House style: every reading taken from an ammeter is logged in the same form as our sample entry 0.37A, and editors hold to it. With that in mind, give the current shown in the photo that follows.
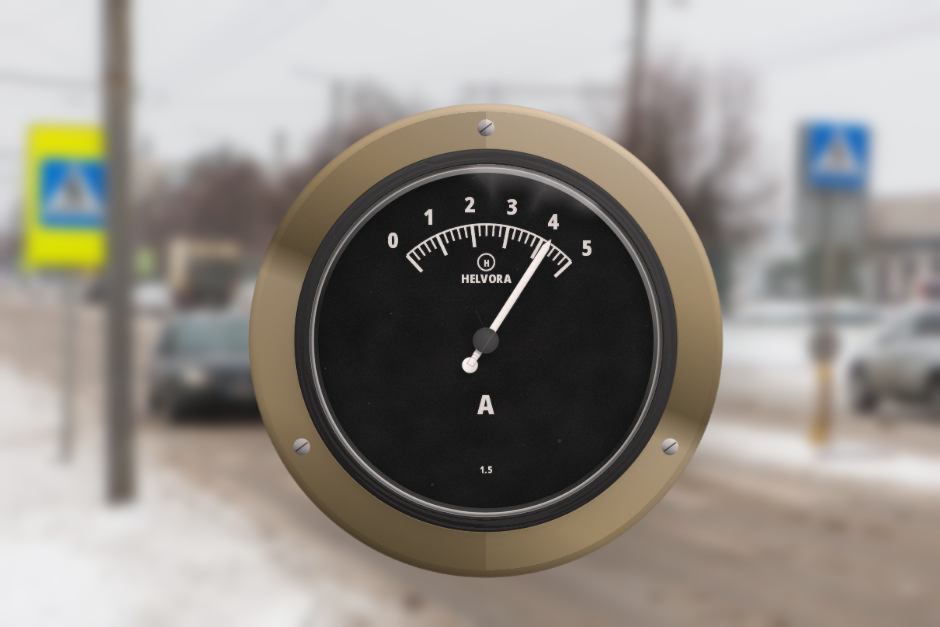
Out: 4.2A
